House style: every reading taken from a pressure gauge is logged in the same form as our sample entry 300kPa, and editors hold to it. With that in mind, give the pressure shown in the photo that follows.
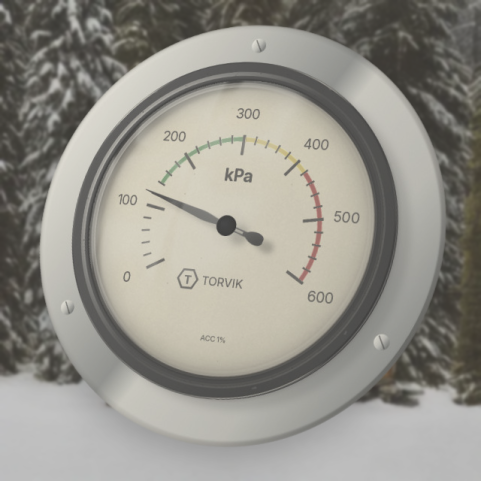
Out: 120kPa
